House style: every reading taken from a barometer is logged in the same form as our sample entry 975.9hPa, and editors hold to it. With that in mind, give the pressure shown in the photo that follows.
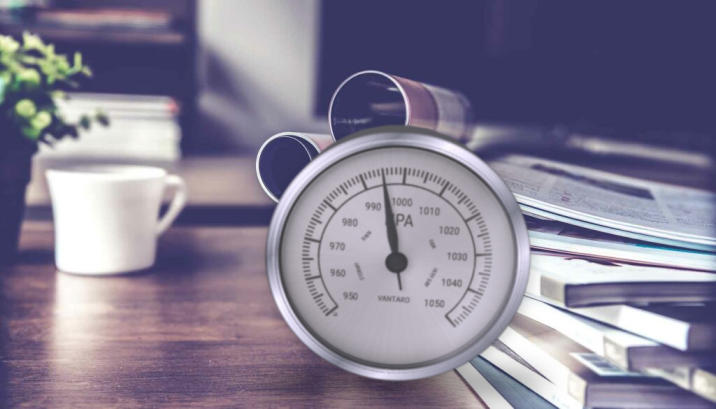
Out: 995hPa
